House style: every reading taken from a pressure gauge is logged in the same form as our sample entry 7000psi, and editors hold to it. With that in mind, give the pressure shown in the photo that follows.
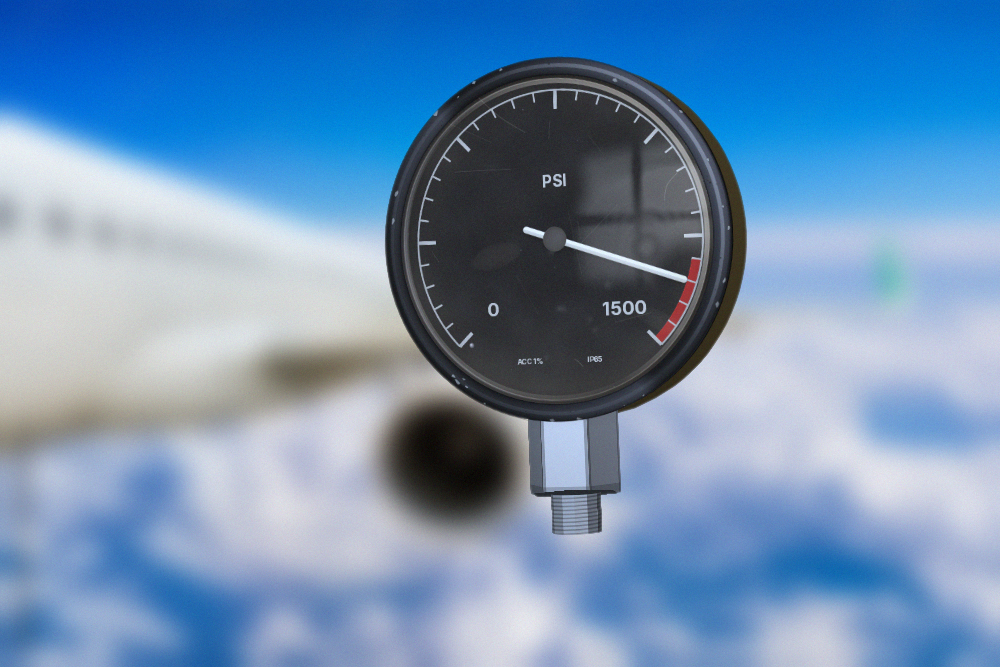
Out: 1350psi
